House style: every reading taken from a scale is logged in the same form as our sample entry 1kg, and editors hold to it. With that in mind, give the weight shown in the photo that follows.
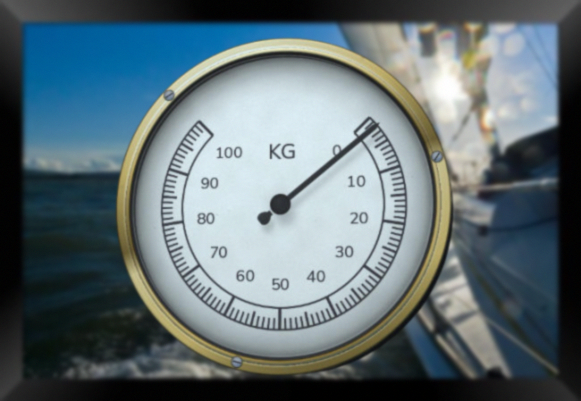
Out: 2kg
